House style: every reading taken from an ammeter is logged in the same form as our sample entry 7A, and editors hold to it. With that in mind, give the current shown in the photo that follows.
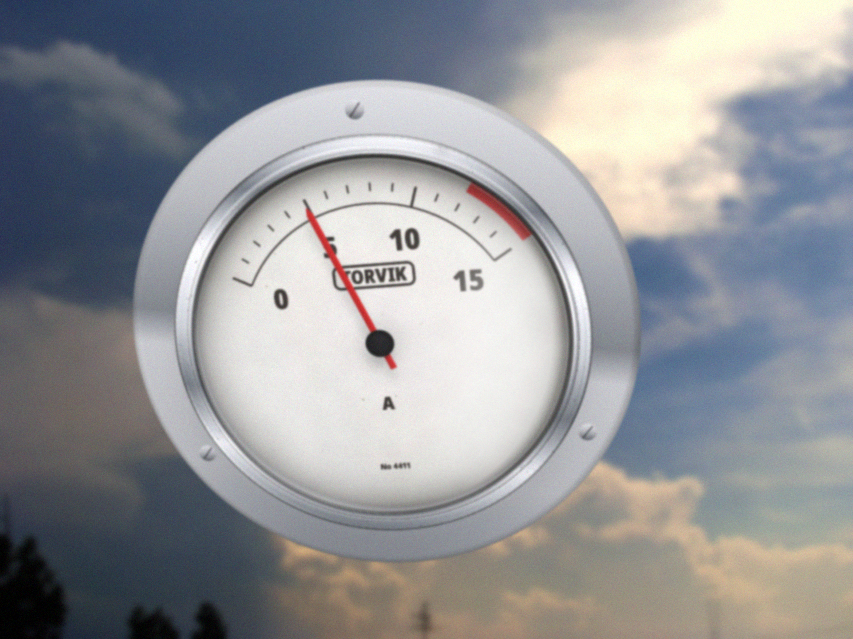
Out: 5A
